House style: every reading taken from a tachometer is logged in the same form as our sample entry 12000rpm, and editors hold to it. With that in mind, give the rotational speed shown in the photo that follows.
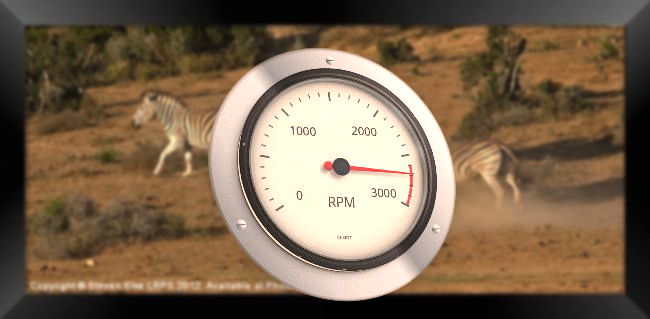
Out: 2700rpm
